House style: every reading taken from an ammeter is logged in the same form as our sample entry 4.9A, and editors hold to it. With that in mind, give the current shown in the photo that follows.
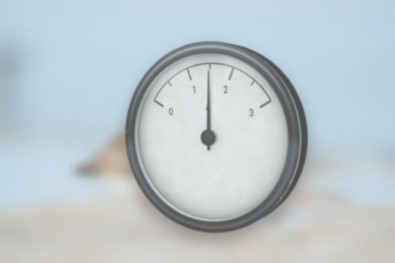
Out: 1.5A
